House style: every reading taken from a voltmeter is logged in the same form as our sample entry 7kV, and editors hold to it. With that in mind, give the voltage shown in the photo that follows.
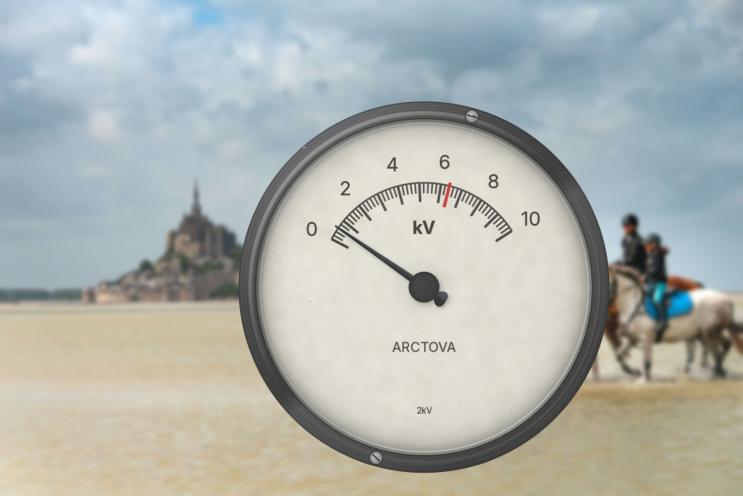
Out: 0.6kV
